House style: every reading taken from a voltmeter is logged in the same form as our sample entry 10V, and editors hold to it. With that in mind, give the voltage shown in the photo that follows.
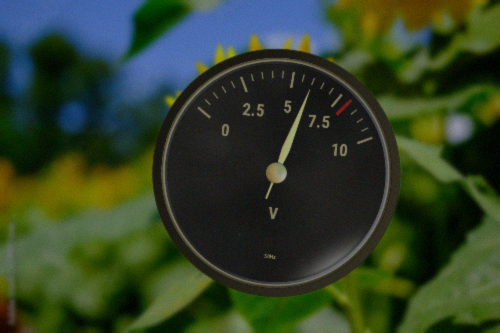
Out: 6V
